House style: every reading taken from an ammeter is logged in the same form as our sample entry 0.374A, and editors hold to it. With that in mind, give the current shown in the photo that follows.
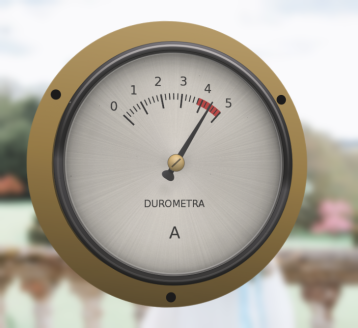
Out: 4.4A
